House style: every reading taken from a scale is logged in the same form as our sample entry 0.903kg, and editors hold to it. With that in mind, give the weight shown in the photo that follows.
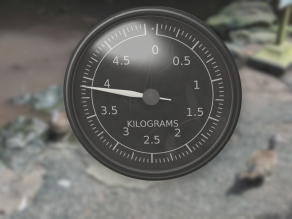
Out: 3.9kg
